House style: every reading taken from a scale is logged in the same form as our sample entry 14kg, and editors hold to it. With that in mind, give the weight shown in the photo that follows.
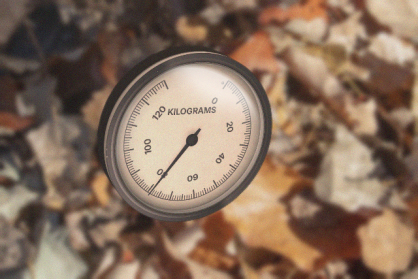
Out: 80kg
